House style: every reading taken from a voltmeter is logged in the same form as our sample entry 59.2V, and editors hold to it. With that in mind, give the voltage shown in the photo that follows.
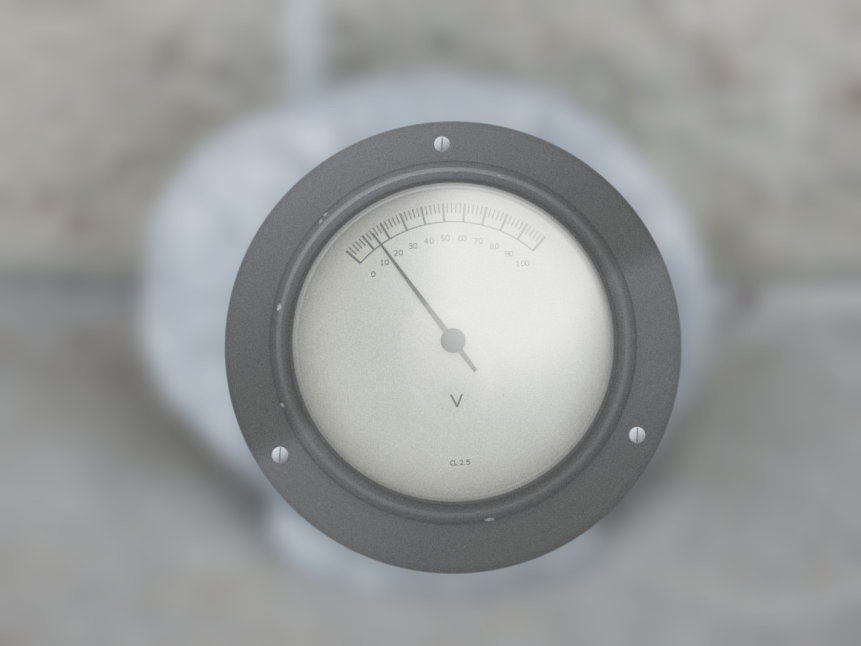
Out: 14V
